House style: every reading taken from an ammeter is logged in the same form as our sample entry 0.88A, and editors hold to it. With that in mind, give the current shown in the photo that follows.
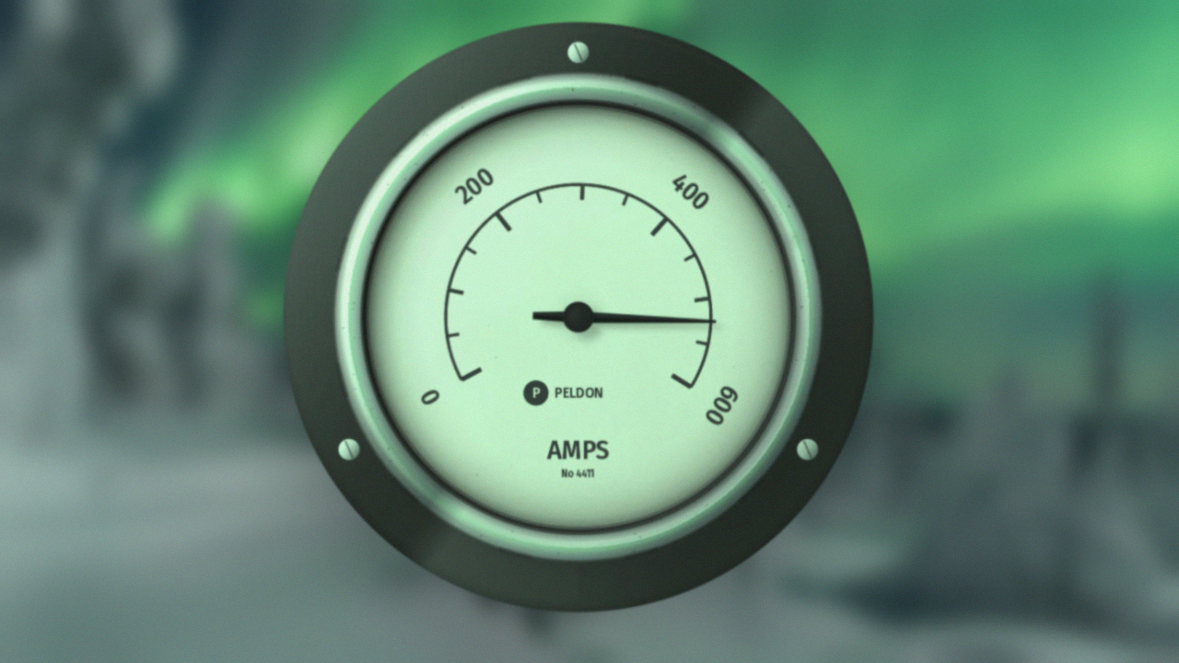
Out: 525A
